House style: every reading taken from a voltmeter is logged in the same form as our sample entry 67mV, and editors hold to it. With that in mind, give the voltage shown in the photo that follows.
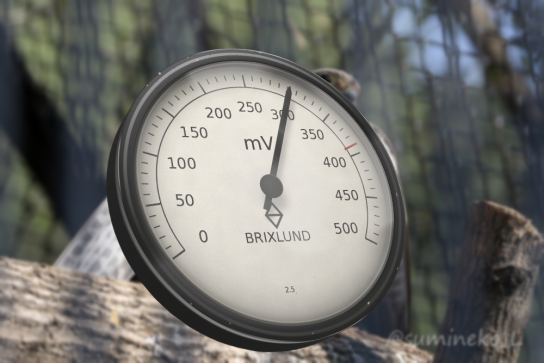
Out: 300mV
